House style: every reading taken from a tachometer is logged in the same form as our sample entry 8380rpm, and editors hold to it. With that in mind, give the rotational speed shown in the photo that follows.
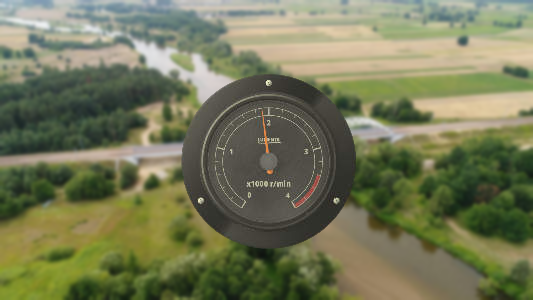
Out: 1900rpm
